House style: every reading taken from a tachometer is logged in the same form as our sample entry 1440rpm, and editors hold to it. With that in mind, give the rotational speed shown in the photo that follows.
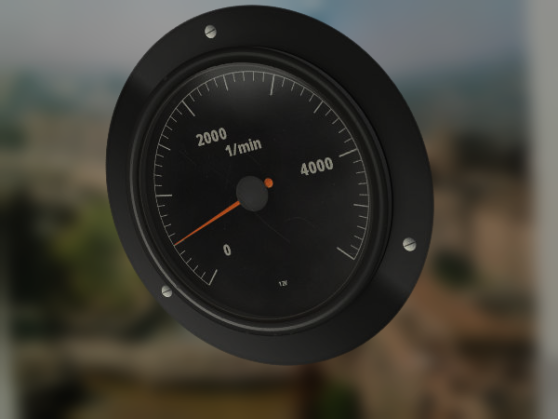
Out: 500rpm
